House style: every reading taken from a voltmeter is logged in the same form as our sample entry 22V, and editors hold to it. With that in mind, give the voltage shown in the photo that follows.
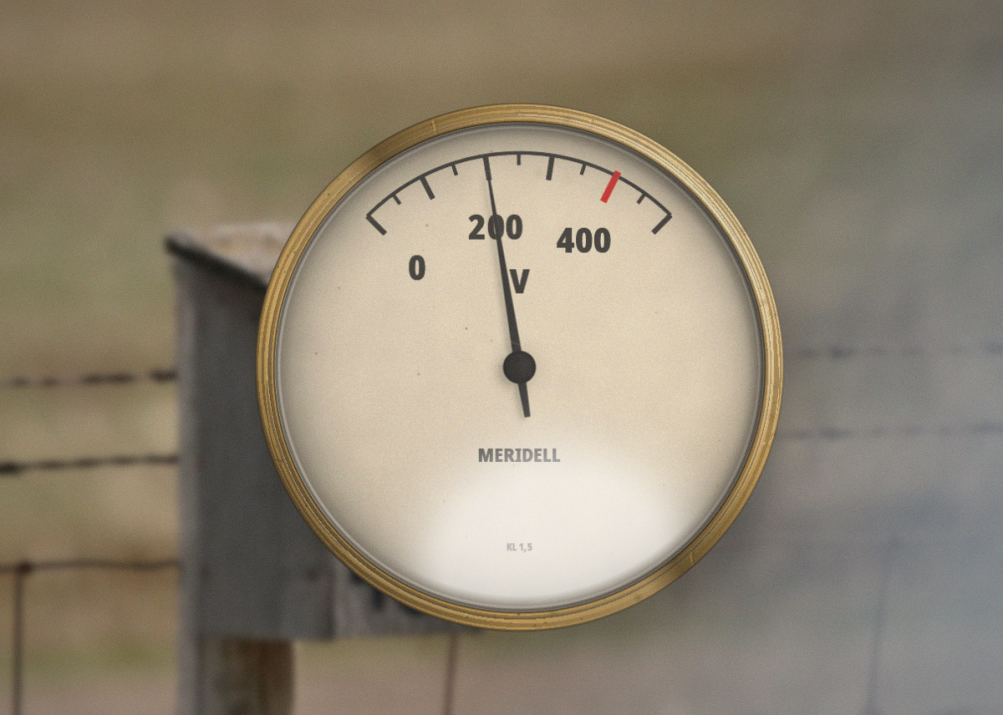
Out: 200V
